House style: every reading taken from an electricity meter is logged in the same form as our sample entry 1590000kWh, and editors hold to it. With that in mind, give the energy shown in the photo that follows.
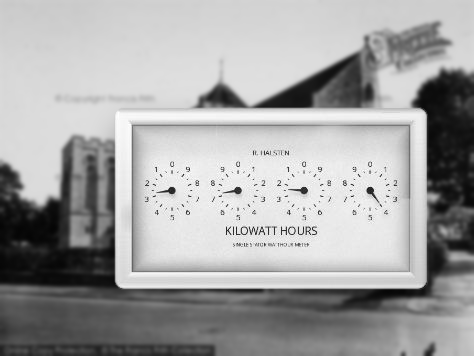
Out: 2724kWh
